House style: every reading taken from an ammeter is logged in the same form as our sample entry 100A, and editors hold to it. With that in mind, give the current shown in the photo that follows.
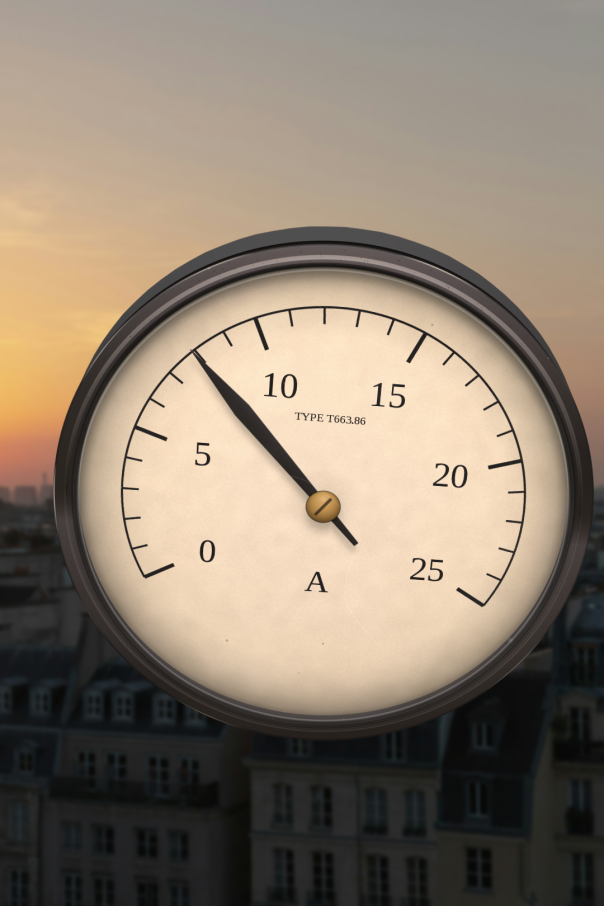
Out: 8A
